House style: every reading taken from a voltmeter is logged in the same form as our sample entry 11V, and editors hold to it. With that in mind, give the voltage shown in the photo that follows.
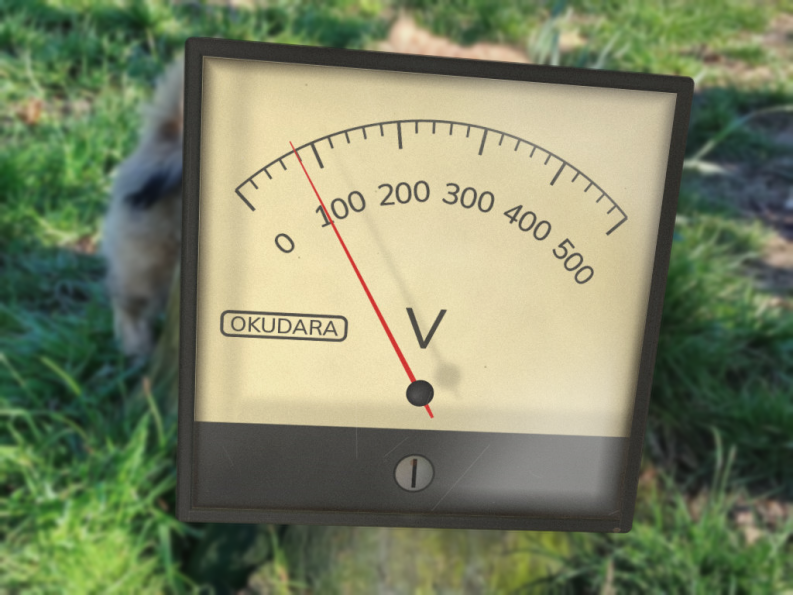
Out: 80V
